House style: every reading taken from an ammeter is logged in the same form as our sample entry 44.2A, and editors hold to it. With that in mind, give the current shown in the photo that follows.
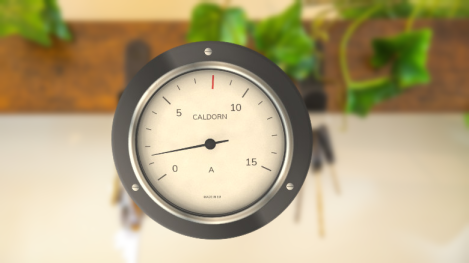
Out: 1.5A
